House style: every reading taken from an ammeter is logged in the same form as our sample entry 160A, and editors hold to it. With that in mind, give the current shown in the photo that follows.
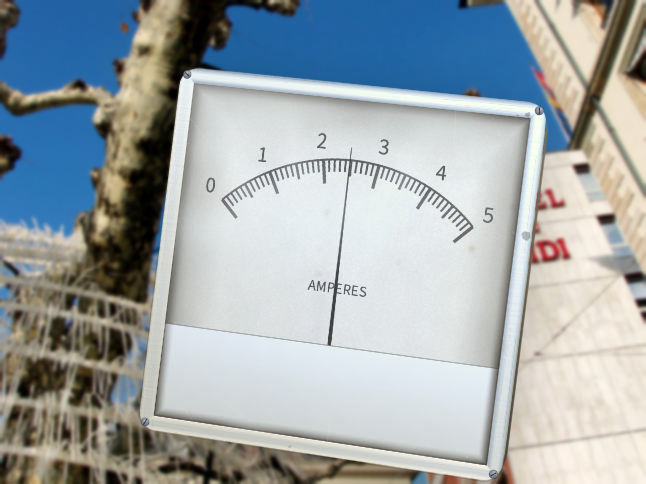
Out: 2.5A
